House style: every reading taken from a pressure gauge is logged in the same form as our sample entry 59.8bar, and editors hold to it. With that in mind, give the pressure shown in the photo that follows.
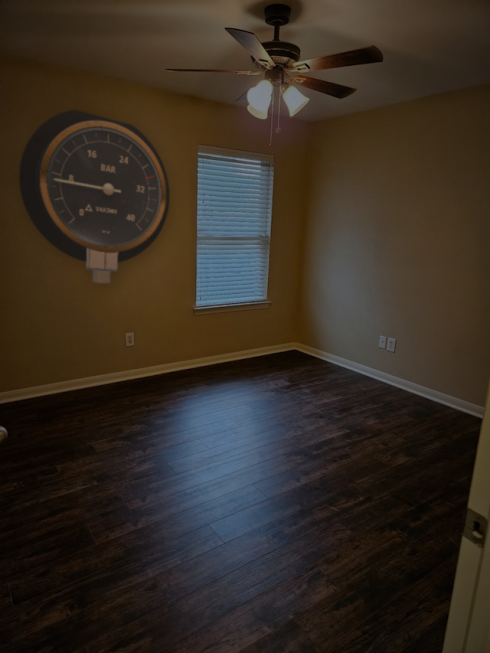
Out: 7bar
